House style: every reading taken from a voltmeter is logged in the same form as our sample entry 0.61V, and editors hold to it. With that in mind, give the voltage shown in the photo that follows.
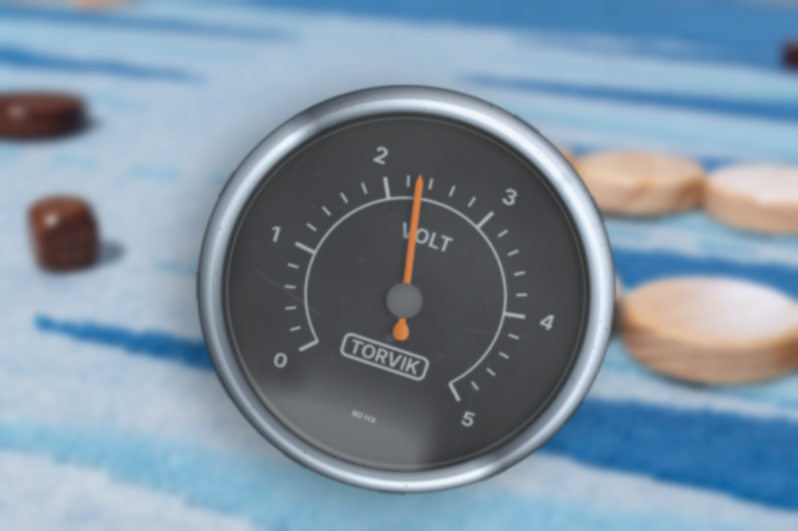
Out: 2.3V
